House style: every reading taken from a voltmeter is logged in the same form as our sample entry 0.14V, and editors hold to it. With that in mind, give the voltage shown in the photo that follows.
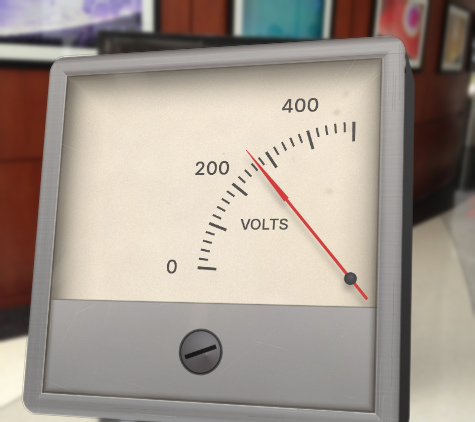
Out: 270V
